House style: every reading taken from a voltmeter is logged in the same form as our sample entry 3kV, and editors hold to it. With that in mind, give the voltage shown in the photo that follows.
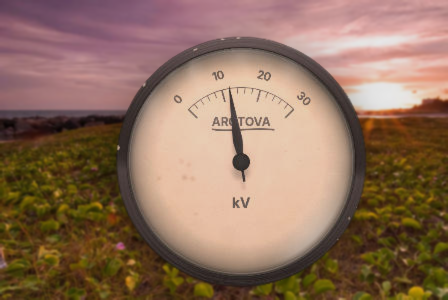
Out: 12kV
